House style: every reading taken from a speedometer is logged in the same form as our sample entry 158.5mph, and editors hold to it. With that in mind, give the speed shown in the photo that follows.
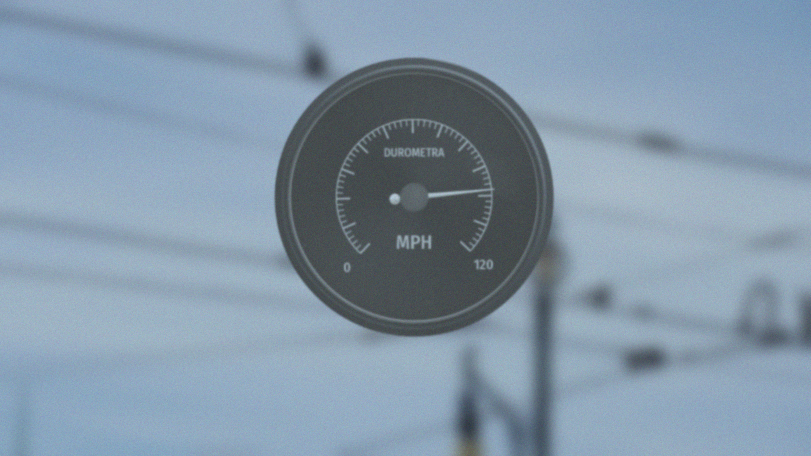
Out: 98mph
